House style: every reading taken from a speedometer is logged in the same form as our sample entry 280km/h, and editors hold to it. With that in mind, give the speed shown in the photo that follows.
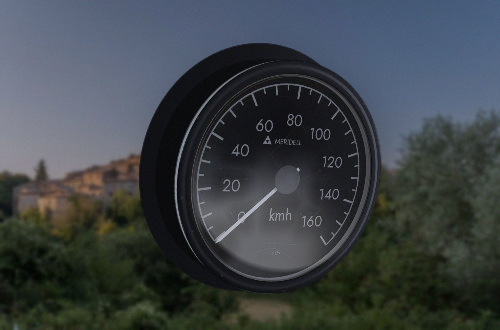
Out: 0km/h
